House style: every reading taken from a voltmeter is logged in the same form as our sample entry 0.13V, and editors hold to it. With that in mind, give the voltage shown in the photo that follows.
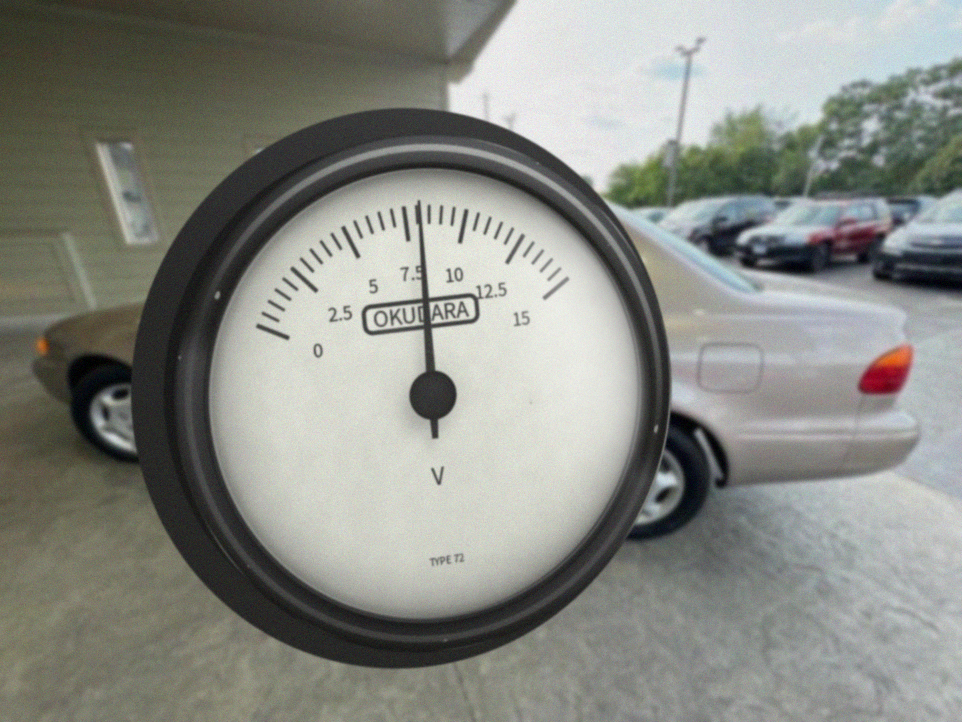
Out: 8V
